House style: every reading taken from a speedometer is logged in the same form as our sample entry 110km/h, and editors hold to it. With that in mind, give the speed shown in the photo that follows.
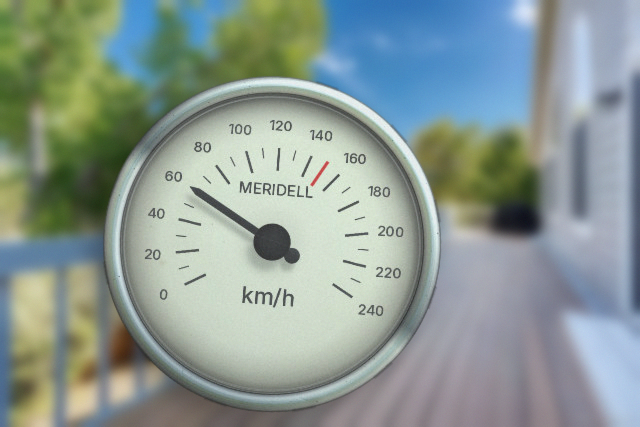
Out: 60km/h
